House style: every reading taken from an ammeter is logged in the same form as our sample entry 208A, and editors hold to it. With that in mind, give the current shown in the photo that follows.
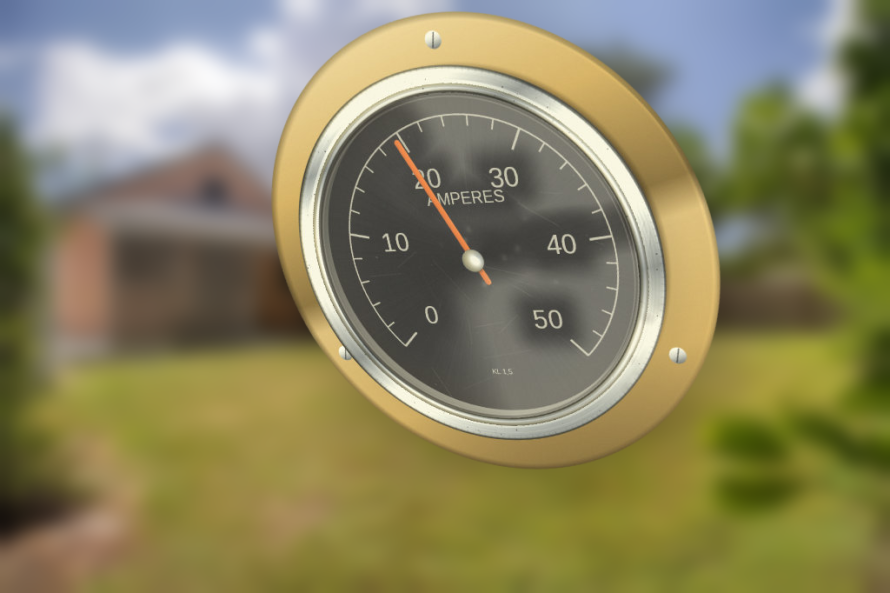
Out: 20A
